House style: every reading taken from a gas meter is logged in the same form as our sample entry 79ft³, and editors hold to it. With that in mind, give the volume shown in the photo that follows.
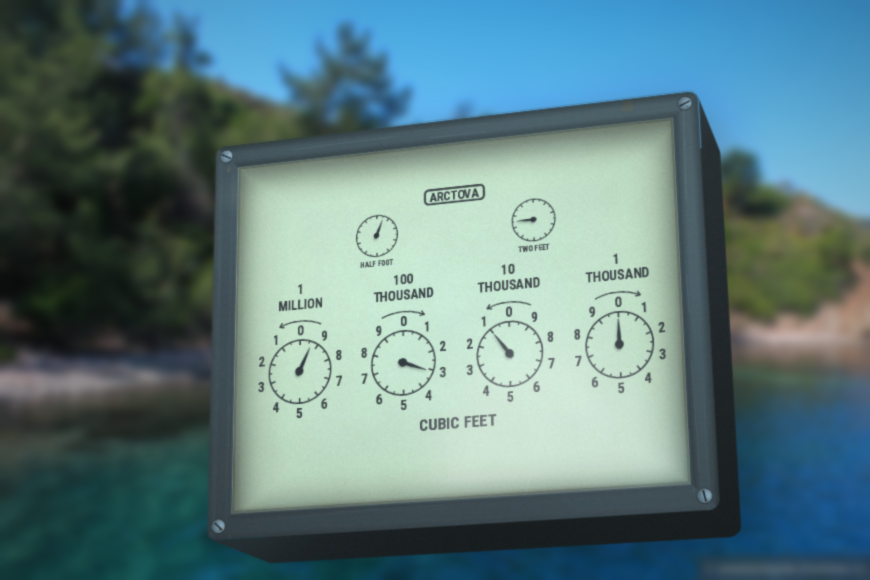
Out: 931000ft³
